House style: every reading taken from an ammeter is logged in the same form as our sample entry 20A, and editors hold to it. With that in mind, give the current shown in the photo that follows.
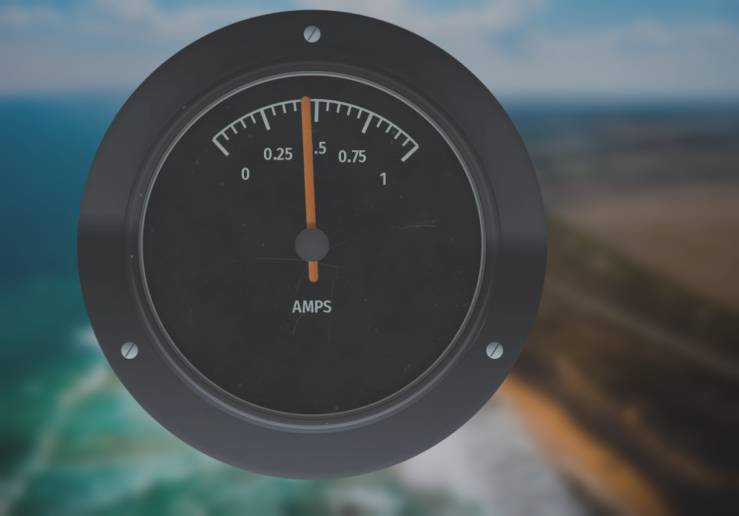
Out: 0.45A
